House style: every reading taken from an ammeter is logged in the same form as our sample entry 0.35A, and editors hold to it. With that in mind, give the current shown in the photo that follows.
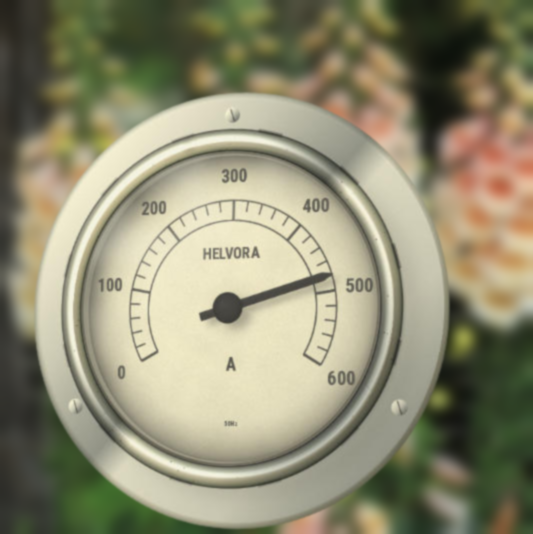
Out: 480A
